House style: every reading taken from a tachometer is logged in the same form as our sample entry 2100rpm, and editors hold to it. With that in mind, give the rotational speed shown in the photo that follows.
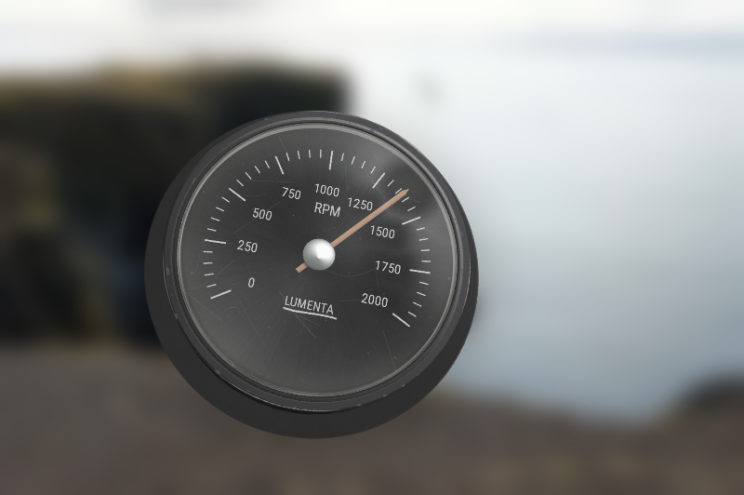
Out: 1375rpm
